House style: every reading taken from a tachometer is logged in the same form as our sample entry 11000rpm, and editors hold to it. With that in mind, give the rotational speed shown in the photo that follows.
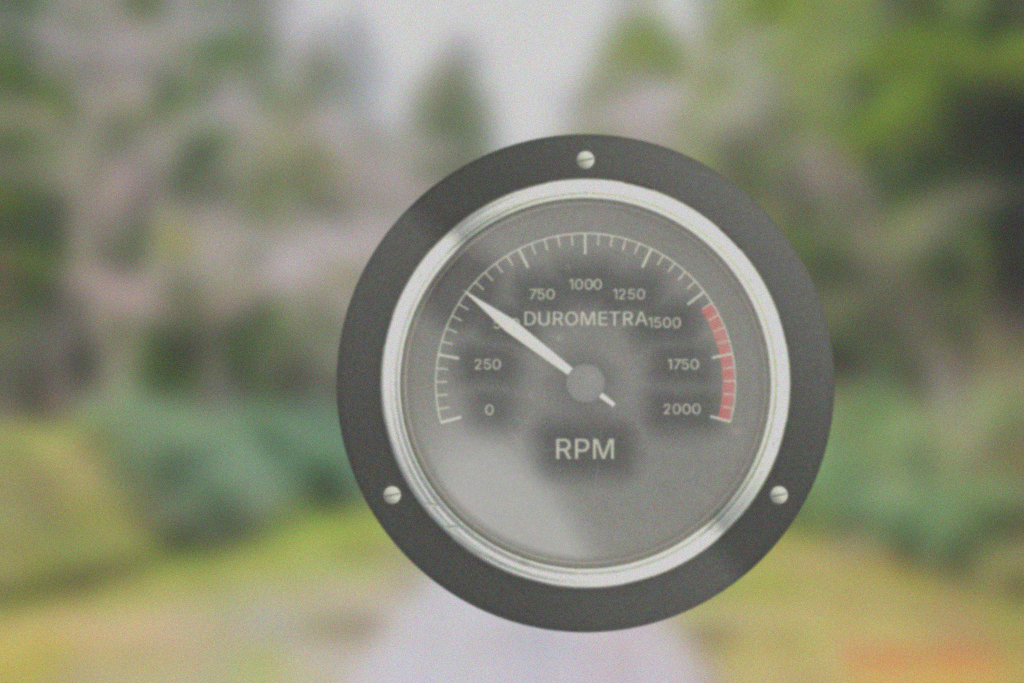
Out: 500rpm
